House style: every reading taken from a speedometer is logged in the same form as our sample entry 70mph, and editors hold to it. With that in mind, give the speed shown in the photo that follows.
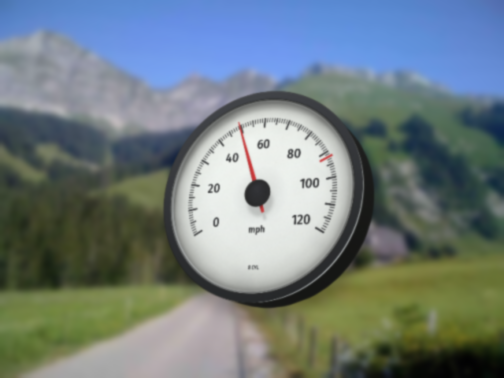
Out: 50mph
